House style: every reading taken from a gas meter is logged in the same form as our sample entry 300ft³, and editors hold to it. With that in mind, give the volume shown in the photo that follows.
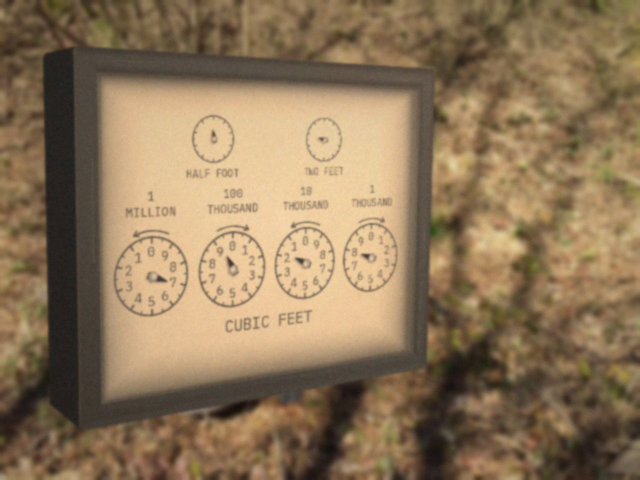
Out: 691800ft³
